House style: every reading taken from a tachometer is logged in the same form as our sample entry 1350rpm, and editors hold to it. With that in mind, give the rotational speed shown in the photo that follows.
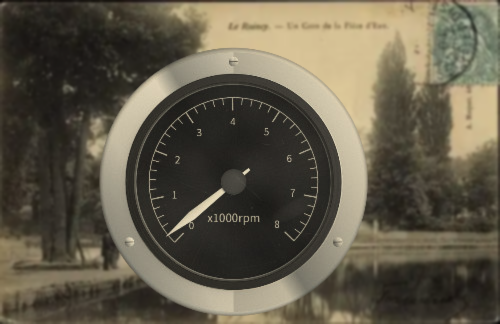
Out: 200rpm
